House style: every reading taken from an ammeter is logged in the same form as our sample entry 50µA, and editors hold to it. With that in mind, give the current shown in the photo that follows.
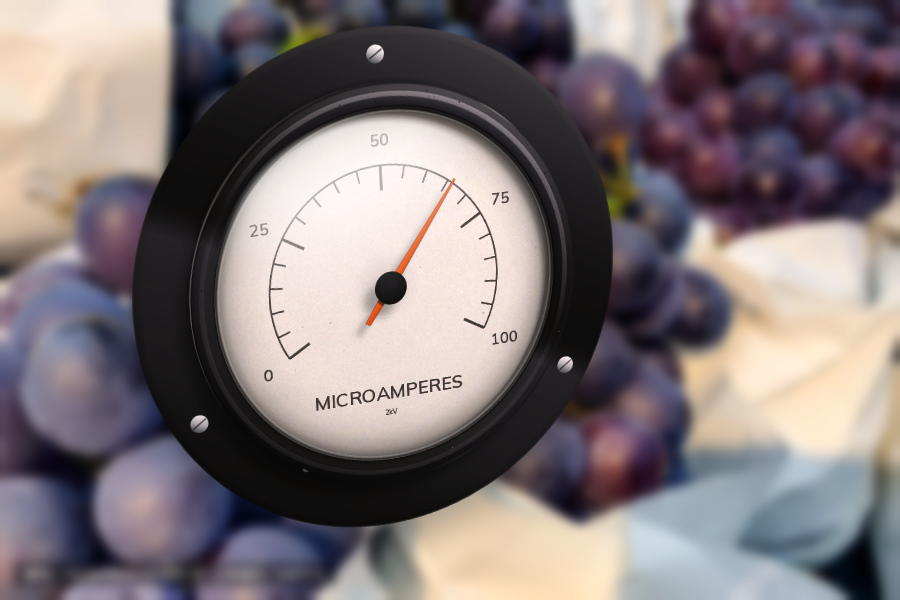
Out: 65µA
